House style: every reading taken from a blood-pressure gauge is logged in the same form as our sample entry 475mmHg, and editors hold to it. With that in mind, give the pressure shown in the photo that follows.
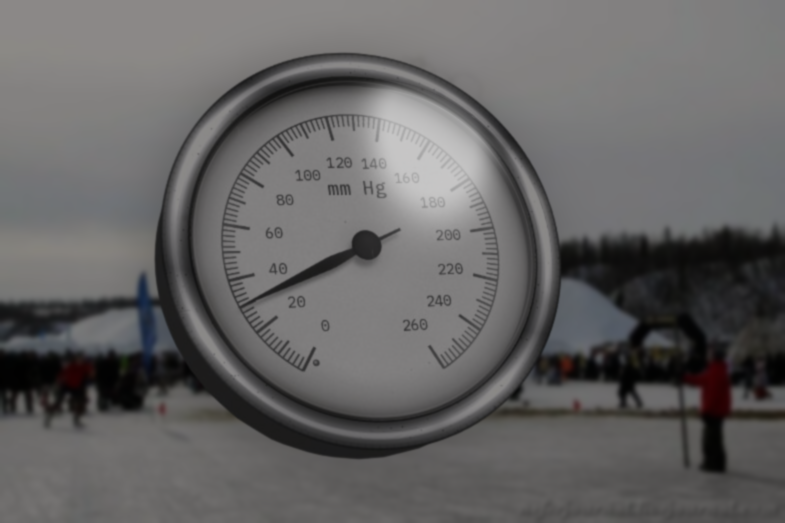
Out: 30mmHg
